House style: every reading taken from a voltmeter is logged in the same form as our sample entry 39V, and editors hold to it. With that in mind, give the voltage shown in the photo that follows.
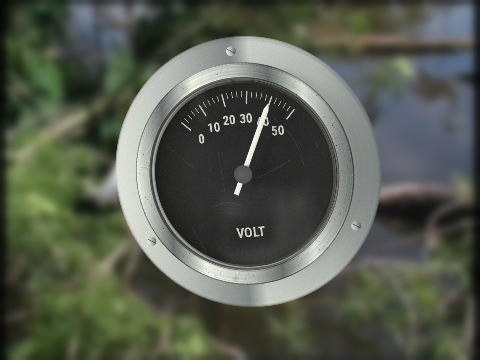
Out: 40V
